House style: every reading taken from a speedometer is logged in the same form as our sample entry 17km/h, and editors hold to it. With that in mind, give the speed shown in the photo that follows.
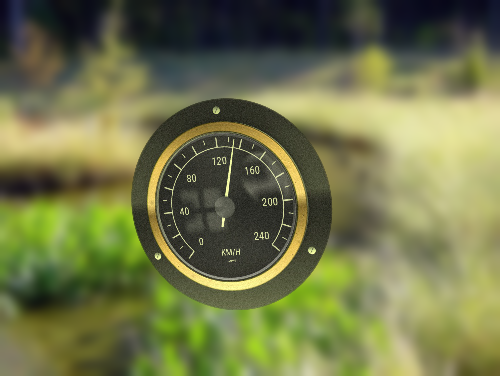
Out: 135km/h
